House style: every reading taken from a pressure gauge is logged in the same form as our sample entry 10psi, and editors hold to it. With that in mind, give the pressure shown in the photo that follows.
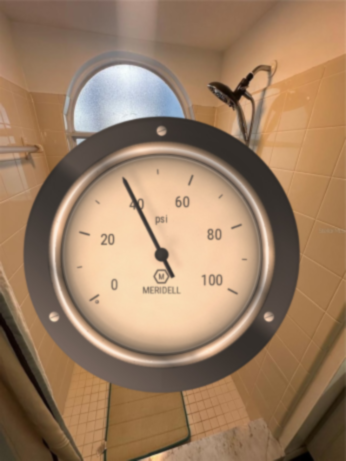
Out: 40psi
